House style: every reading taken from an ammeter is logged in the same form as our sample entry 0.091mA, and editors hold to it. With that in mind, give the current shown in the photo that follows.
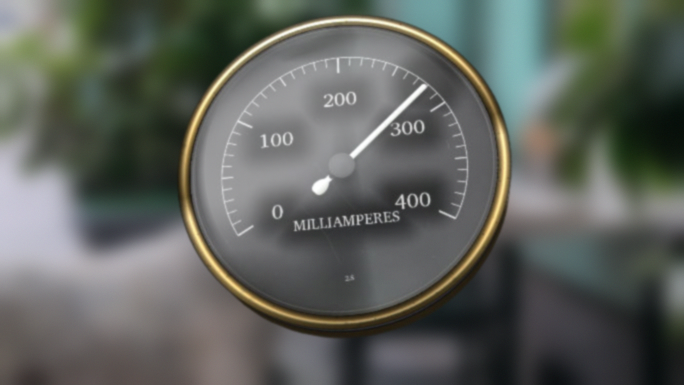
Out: 280mA
